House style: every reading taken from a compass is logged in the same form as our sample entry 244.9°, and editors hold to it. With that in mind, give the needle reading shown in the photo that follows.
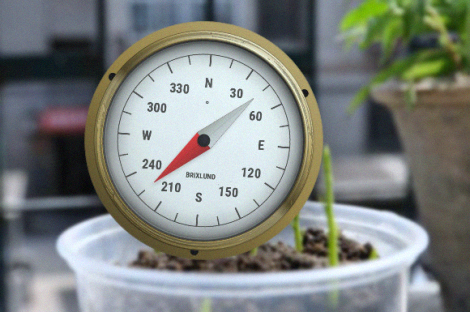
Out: 225°
